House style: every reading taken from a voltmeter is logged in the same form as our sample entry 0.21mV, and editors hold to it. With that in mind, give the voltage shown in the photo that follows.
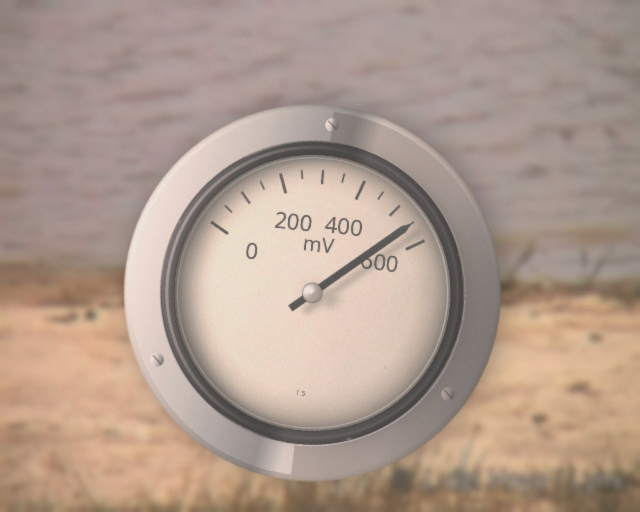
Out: 550mV
